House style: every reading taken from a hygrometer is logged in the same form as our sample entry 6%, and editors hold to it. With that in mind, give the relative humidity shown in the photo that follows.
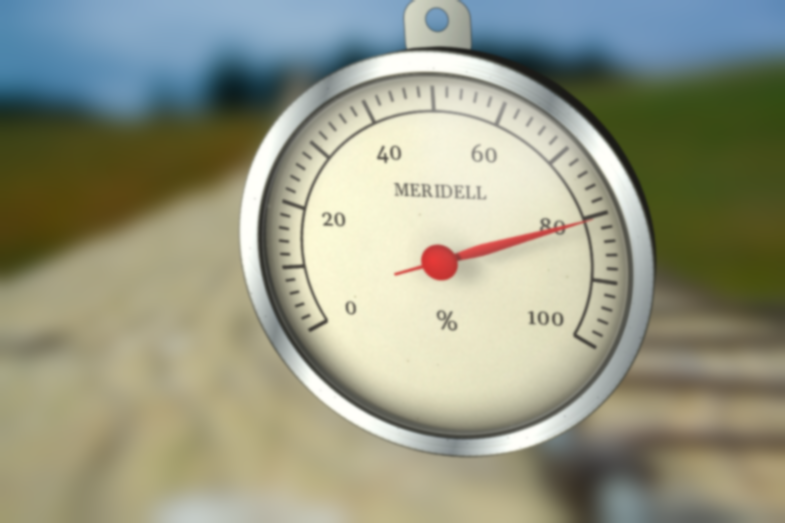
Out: 80%
